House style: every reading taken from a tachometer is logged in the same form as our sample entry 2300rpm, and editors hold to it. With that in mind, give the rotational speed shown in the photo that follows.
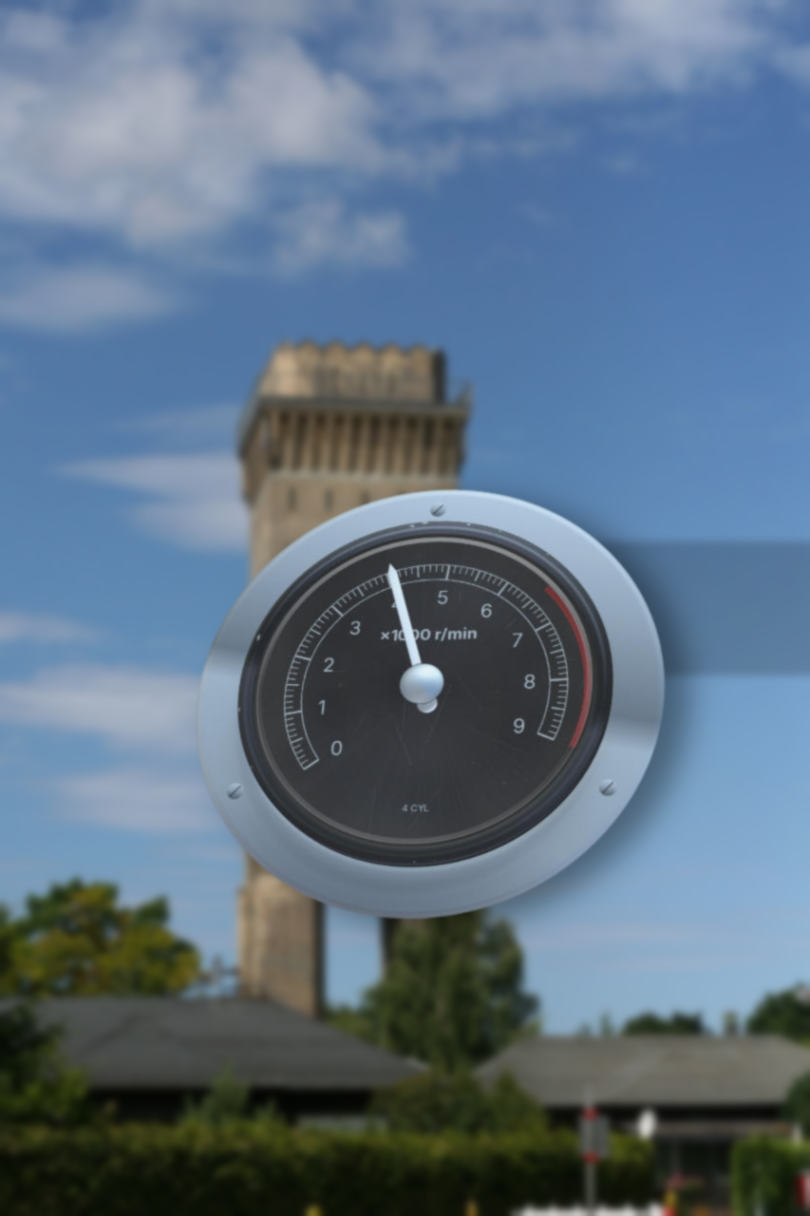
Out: 4100rpm
